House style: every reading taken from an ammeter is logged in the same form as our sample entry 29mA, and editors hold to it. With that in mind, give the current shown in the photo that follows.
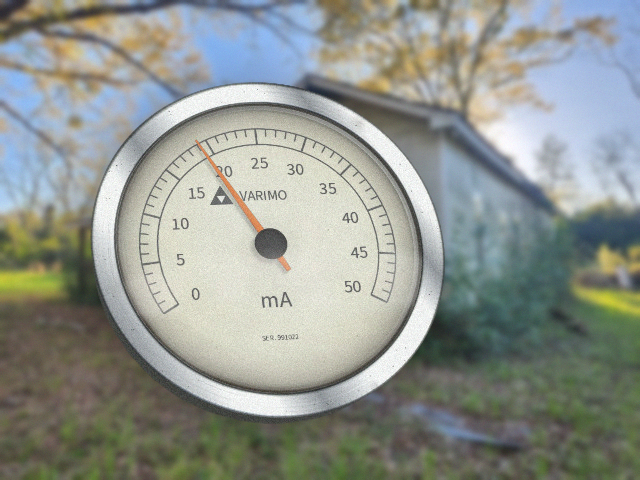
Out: 19mA
